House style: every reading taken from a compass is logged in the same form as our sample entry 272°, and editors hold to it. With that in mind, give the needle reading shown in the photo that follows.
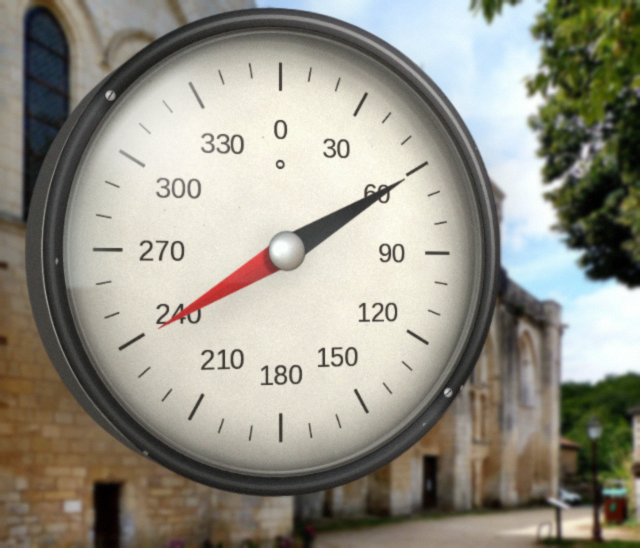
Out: 240°
